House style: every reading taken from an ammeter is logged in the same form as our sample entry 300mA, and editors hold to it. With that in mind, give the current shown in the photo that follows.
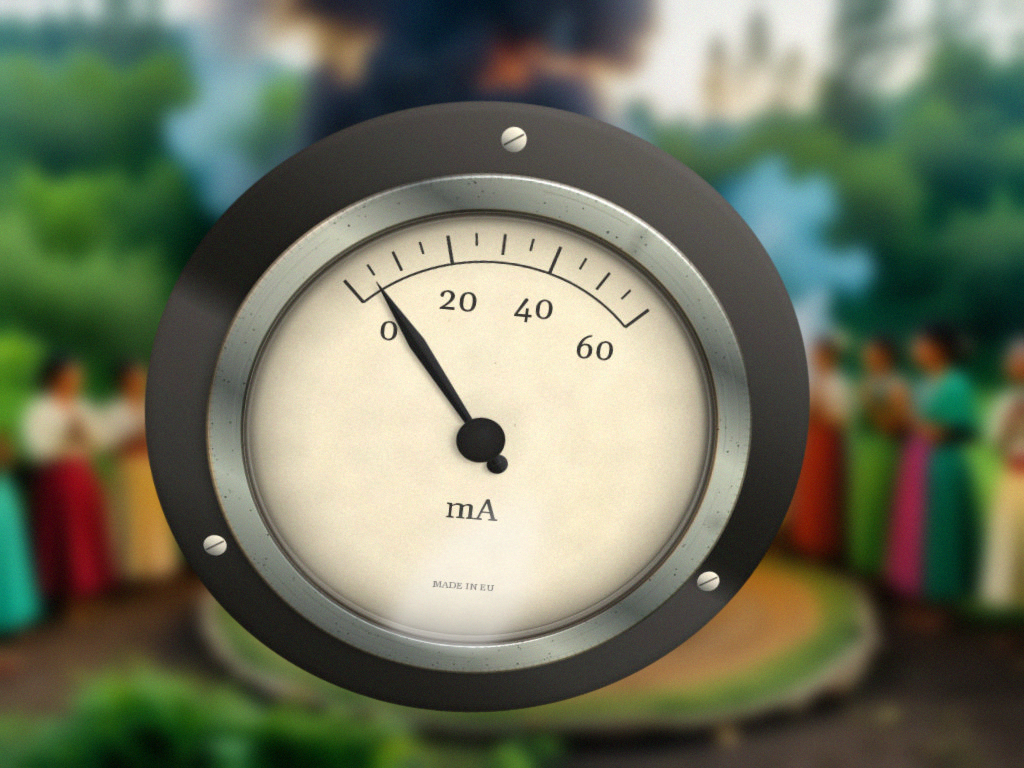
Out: 5mA
